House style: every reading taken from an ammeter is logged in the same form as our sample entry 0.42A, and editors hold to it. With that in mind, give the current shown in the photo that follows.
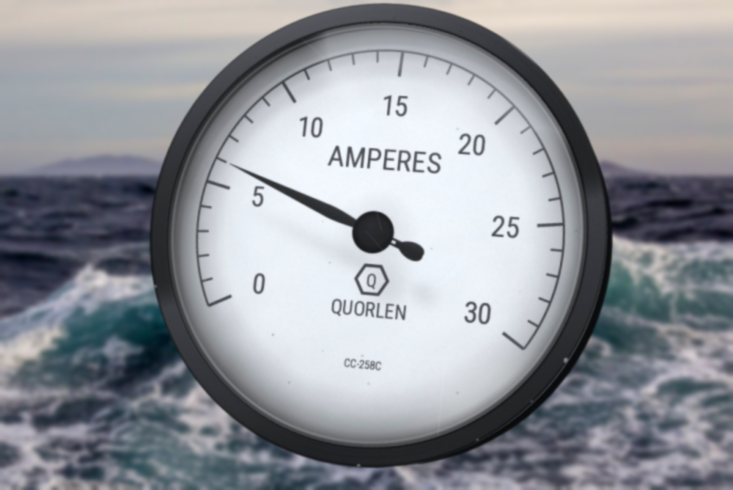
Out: 6A
